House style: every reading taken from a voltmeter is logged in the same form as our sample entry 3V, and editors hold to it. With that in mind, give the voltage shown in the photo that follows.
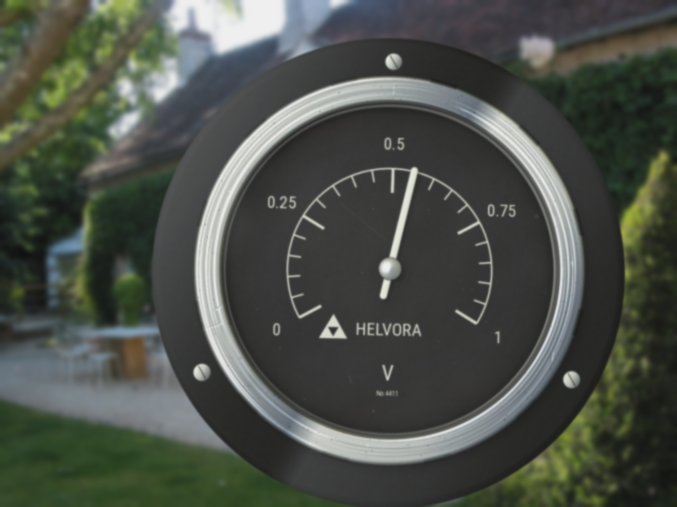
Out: 0.55V
